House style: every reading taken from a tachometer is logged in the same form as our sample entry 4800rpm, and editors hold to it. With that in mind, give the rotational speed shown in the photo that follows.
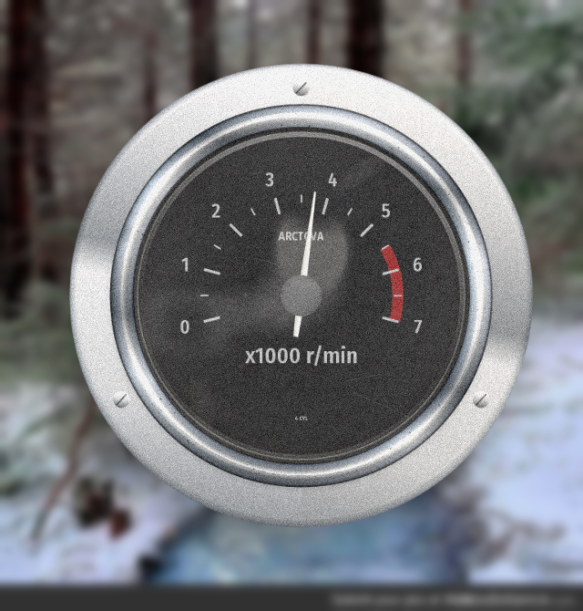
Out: 3750rpm
